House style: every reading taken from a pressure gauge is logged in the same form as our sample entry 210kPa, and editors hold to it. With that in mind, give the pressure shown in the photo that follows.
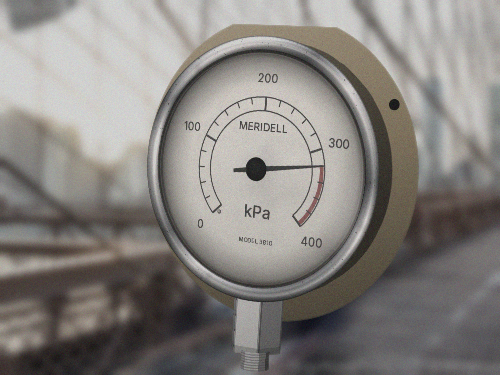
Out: 320kPa
